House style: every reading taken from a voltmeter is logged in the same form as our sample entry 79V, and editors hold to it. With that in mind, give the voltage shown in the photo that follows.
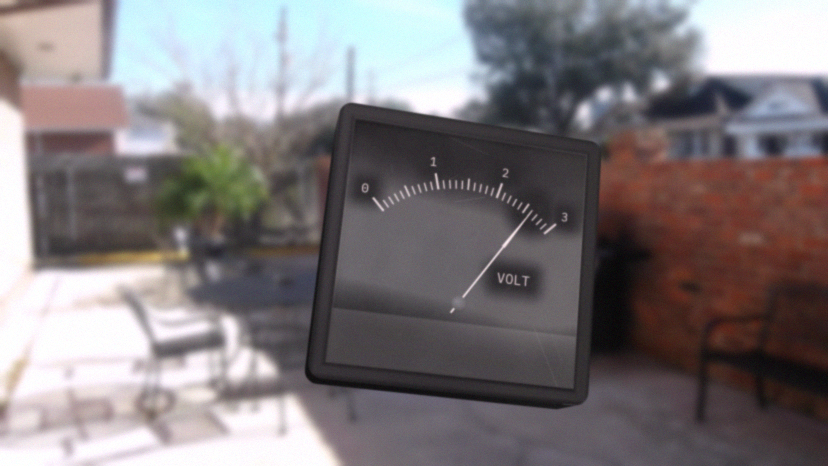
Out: 2.6V
